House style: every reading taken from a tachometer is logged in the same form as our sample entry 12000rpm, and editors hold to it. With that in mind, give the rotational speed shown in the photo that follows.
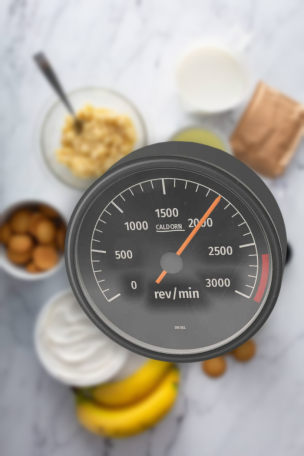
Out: 2000rpm
